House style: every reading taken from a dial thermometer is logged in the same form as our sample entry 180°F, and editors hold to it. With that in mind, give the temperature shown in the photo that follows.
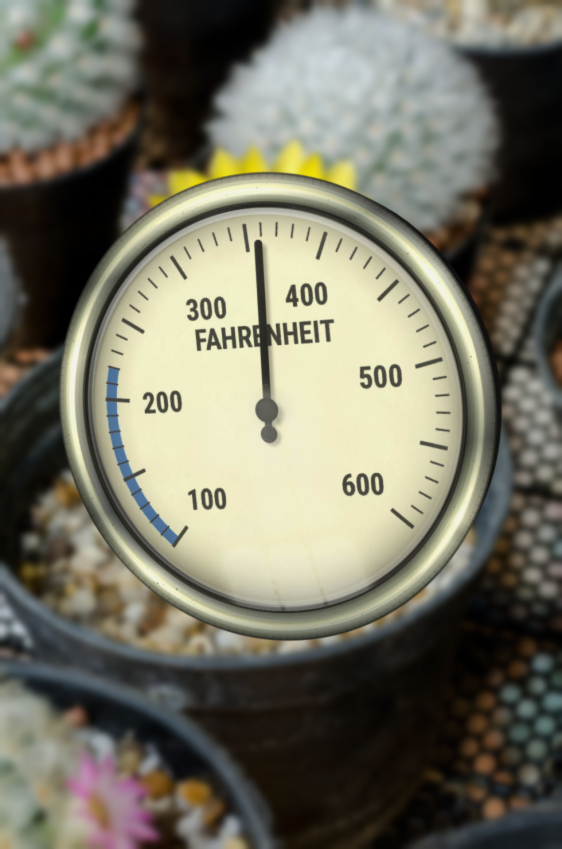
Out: 360°F
